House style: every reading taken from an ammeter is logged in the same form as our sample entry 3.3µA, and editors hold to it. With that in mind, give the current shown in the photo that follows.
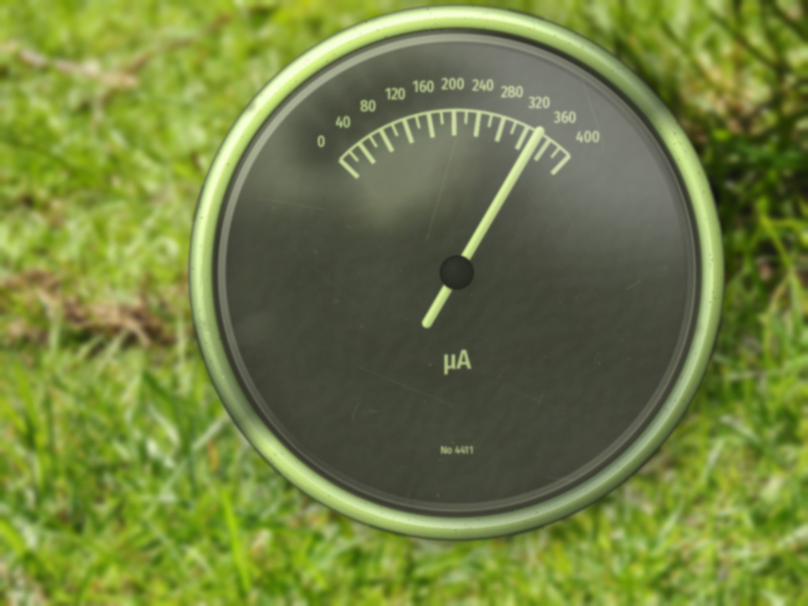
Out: 340µA
